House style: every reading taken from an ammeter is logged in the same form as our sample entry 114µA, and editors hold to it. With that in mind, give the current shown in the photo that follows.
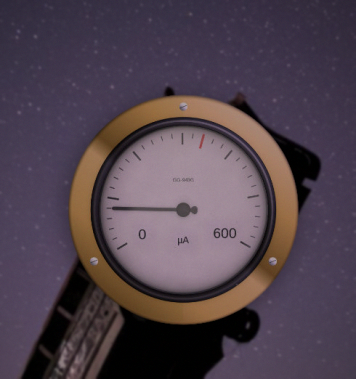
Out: 80µA
